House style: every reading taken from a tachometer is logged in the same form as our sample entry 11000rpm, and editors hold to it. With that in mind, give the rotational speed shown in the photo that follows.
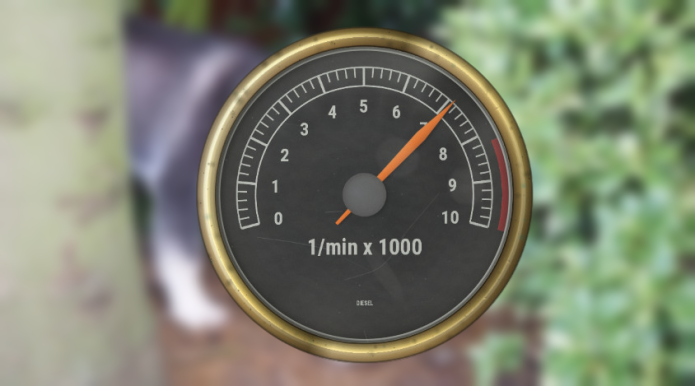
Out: 7100rpm
